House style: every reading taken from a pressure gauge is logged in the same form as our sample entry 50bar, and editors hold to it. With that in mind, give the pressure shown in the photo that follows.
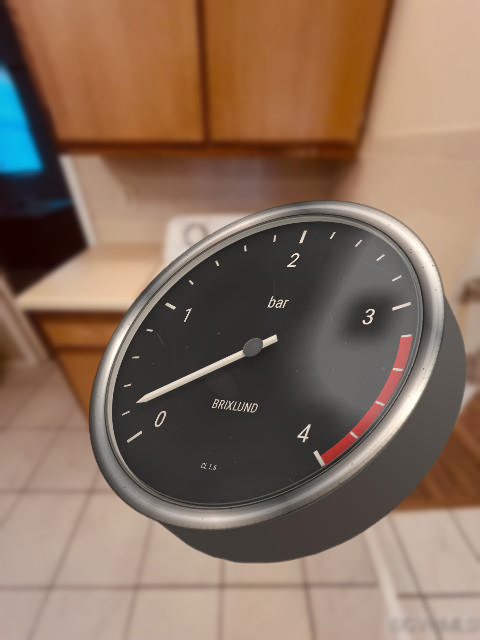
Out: 0.2bar
